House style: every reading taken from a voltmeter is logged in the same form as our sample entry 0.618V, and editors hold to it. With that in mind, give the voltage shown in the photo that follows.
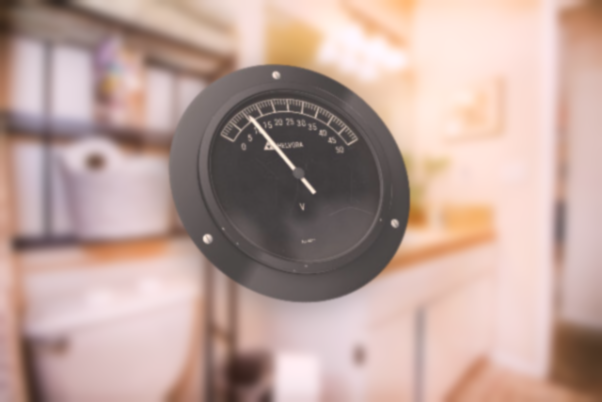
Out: 10V
